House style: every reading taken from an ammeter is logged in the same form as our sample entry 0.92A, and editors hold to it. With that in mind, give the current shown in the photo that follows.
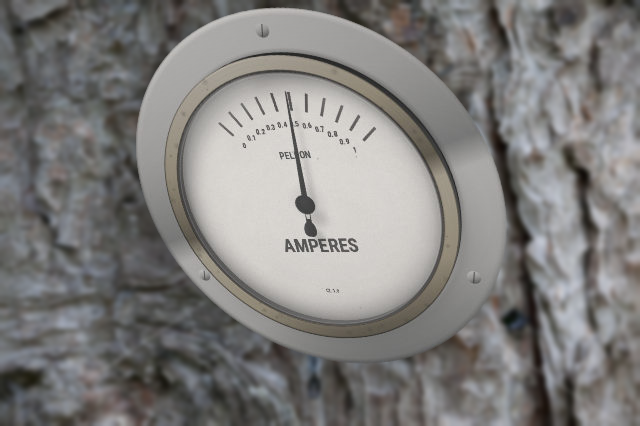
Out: 0.5A
